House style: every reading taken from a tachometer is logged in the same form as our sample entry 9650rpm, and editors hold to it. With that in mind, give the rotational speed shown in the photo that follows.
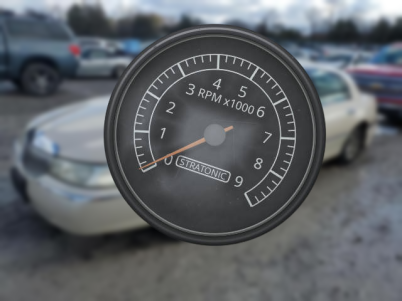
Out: 100rpm
